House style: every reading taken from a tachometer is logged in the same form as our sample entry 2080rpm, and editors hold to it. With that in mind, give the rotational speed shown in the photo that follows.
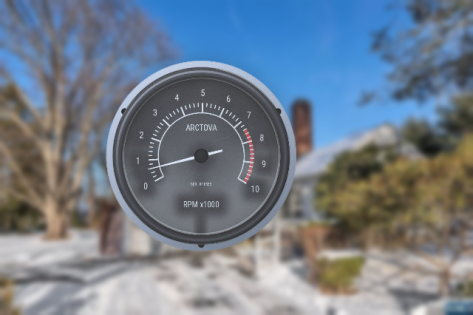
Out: 600rpm
